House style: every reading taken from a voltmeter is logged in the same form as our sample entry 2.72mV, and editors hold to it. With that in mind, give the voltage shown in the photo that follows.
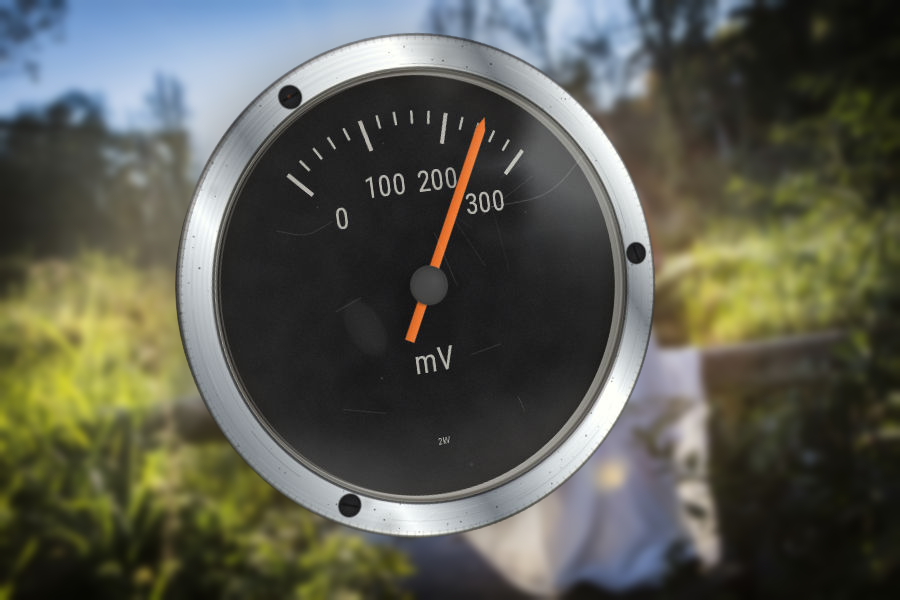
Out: 240mV
